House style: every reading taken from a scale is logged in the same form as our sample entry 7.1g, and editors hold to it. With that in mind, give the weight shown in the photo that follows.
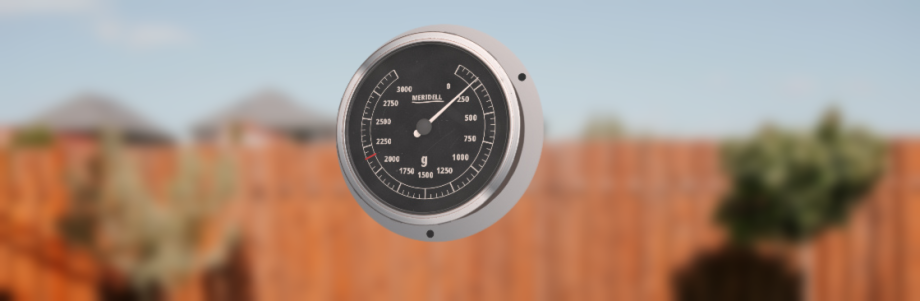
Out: 200g
